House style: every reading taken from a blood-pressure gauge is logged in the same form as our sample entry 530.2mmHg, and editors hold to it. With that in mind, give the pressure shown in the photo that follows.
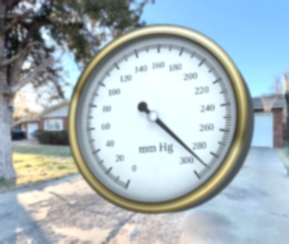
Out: 290mmHg
